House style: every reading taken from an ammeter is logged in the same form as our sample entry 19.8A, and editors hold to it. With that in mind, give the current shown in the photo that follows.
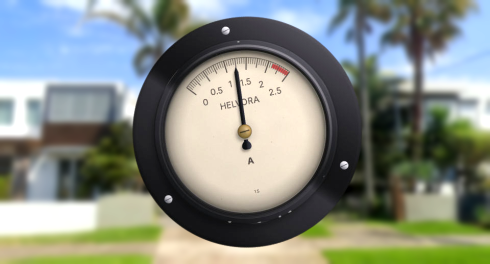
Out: 1.25A
